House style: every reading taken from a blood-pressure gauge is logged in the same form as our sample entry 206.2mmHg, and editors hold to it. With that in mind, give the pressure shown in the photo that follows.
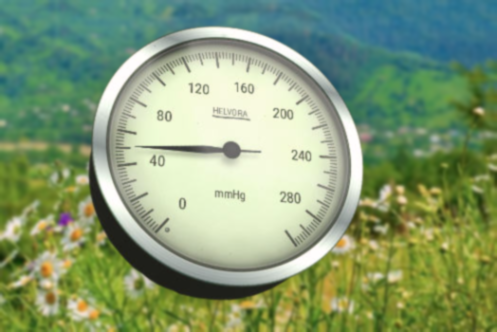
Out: 50mmHg
